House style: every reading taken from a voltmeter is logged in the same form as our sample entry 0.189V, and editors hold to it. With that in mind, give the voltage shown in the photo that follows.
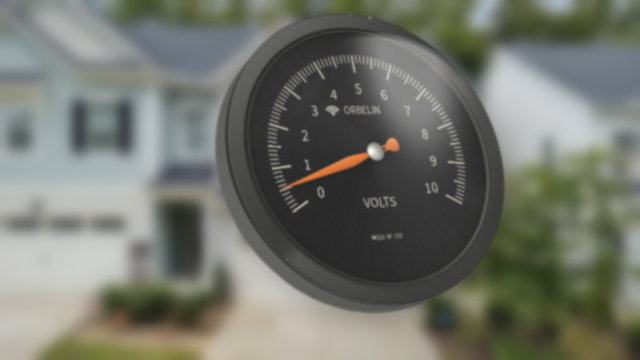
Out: 0.5V
